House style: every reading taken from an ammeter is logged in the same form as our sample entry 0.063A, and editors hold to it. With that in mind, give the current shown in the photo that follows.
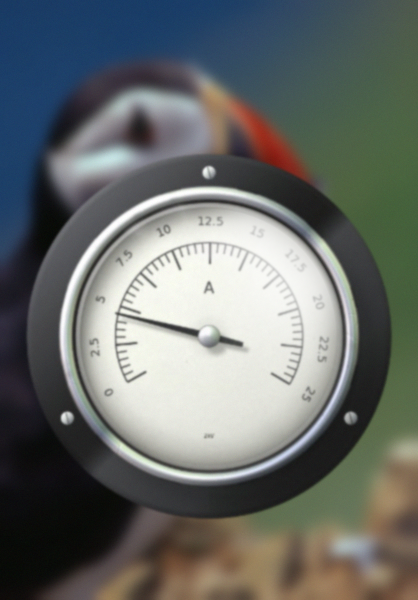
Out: 4.5A
